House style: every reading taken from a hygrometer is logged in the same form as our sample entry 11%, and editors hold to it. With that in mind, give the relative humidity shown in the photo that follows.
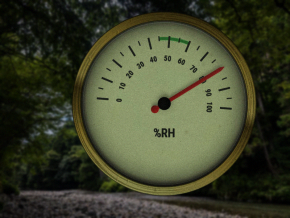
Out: 80%
